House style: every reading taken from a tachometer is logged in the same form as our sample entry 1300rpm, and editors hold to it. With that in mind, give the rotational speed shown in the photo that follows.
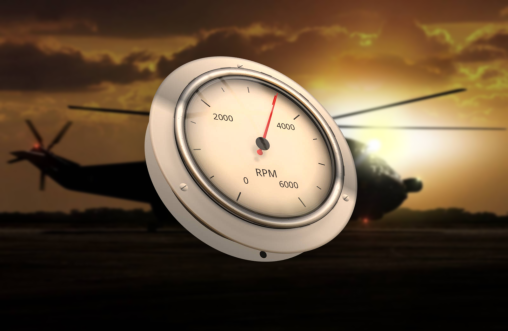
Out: 3500rpm
